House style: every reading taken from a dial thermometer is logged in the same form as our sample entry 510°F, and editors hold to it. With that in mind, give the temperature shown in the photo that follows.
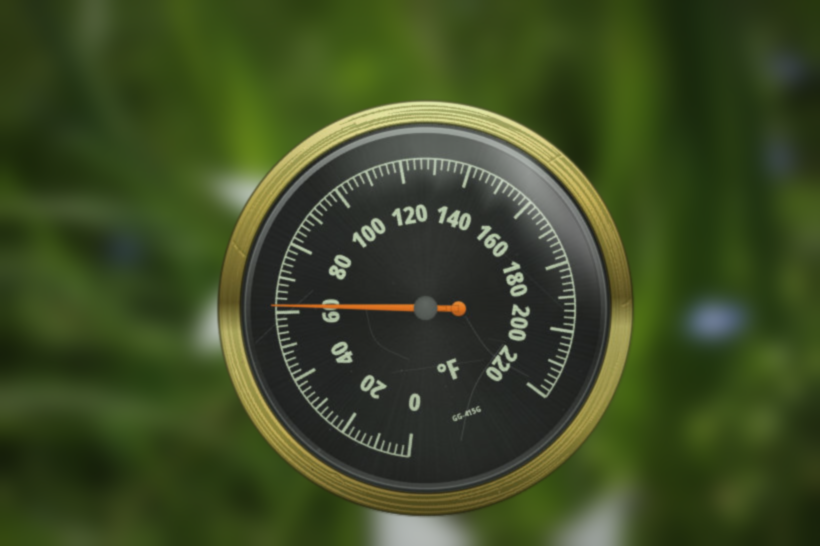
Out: 62°F
